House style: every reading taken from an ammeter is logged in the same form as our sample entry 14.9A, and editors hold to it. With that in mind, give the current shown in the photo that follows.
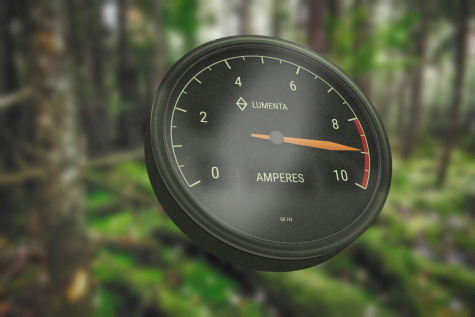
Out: 9A
